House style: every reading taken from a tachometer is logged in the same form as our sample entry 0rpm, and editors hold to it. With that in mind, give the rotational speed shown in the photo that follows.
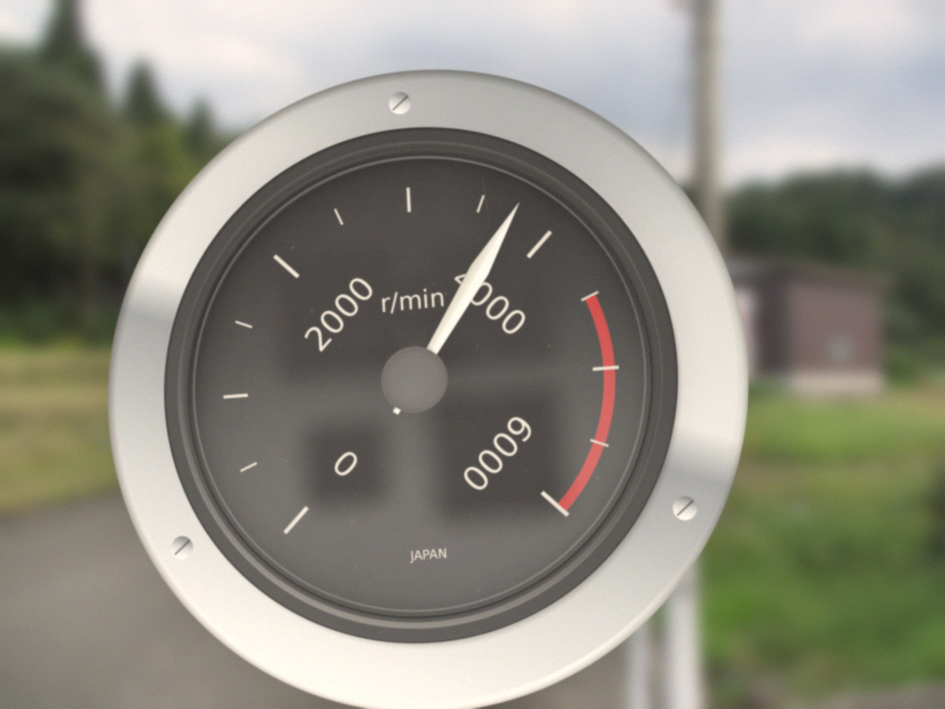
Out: 3750rpm
